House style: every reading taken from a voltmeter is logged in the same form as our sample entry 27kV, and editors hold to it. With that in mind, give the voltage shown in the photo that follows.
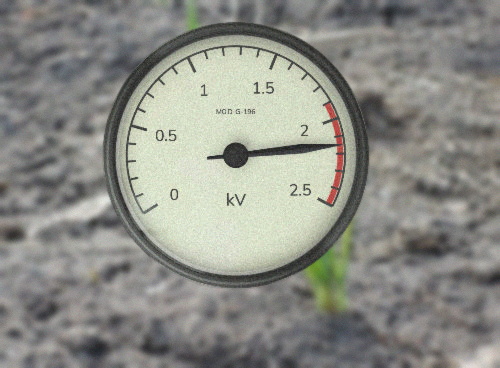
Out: 2.15kV
